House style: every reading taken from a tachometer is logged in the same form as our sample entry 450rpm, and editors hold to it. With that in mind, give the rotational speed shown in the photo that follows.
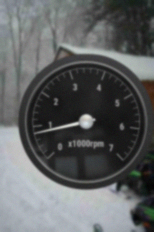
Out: 800rpm
